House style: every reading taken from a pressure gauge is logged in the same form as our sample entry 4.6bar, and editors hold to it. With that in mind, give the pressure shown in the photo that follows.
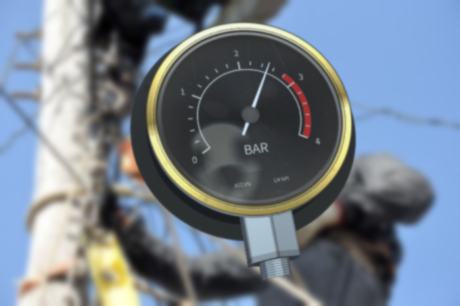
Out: 2.5bar
